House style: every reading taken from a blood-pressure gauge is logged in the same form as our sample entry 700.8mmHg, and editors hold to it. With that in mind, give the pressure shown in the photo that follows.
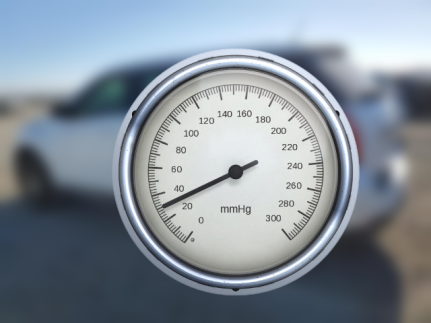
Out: 30mmHg
